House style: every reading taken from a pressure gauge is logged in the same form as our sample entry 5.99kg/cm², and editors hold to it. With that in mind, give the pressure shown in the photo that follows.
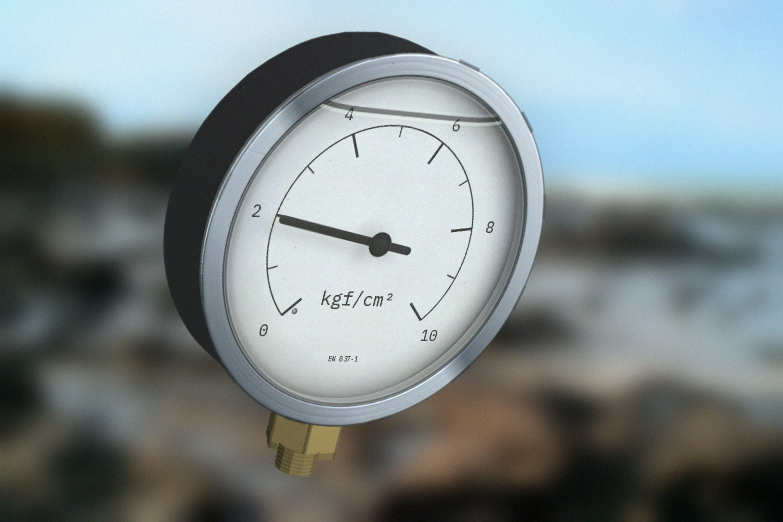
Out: 2kg/cm²
